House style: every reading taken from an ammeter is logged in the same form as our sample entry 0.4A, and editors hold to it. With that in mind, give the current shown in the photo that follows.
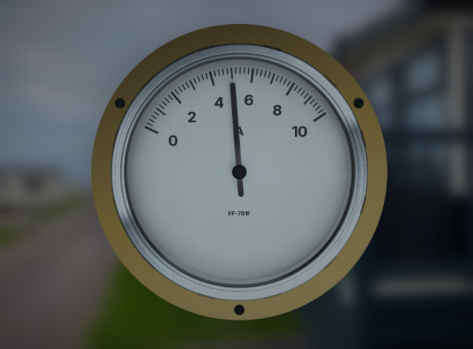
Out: 5A
